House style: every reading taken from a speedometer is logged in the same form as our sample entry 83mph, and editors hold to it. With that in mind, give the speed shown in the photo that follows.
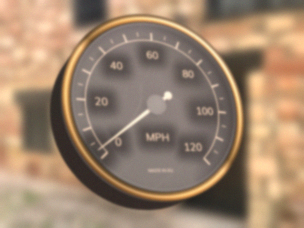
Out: 2.5mph
